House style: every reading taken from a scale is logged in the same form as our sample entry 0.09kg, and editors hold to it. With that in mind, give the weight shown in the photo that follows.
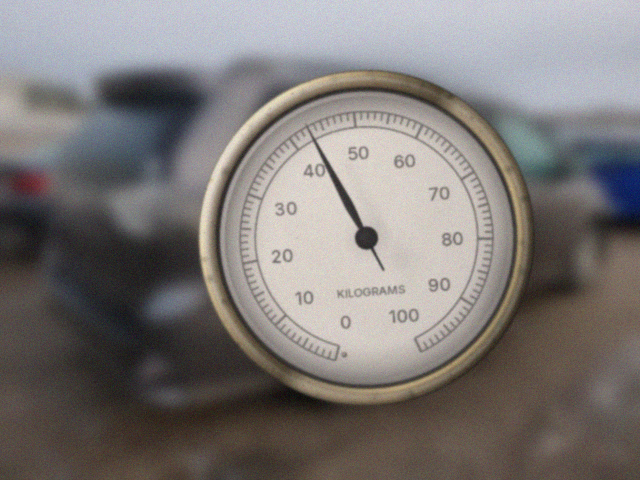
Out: 43kg
